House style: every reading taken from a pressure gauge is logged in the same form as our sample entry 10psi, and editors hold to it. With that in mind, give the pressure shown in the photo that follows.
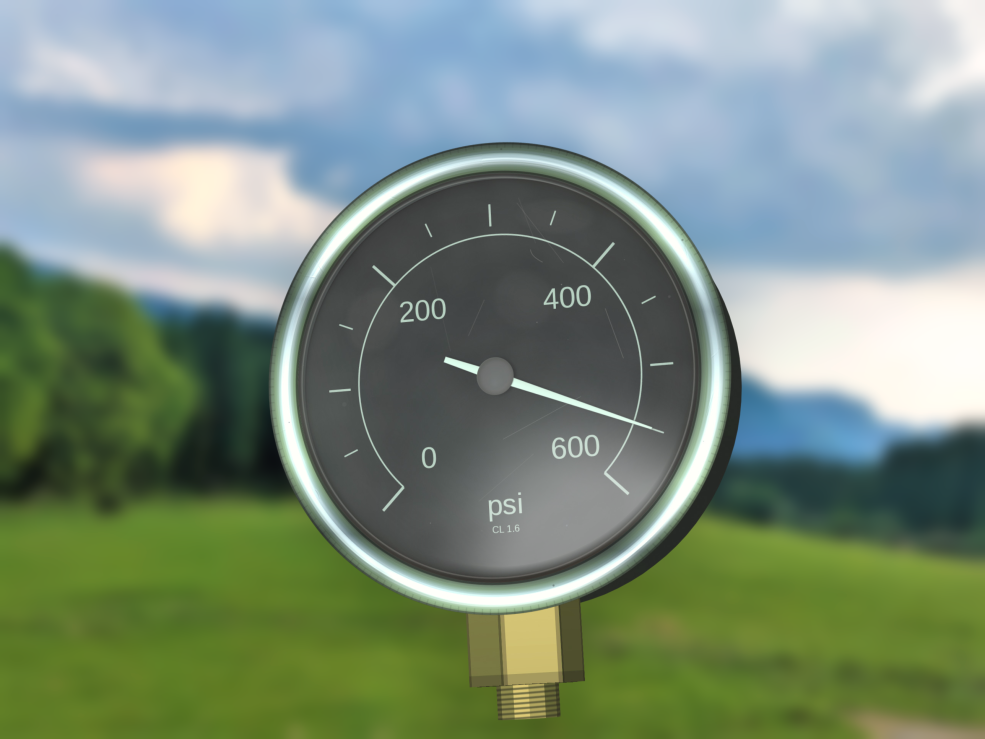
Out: 550psi
